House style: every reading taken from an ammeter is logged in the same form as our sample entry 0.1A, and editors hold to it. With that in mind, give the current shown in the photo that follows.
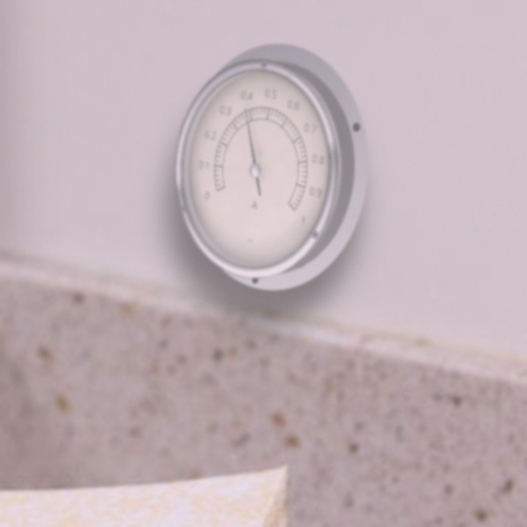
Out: 0.4A
